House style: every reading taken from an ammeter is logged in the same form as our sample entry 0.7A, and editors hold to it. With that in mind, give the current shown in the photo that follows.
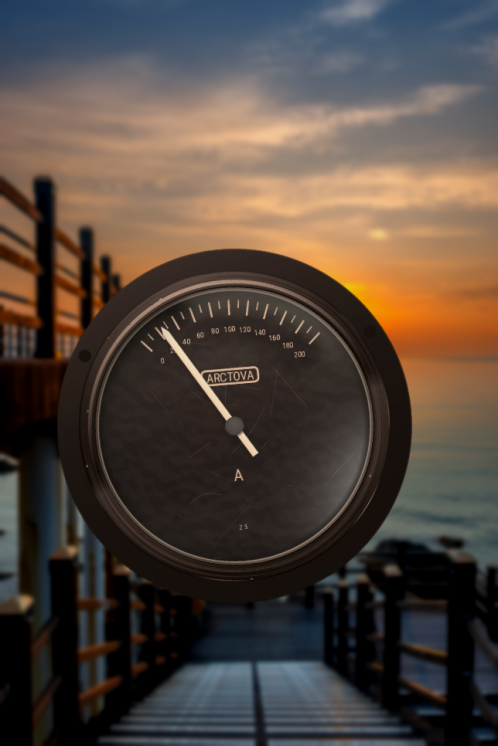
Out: 25A
